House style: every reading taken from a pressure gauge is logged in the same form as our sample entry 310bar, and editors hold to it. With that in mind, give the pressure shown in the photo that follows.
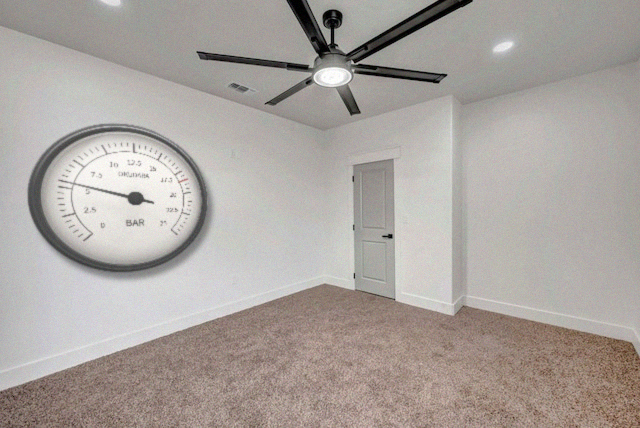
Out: 5.5bar
